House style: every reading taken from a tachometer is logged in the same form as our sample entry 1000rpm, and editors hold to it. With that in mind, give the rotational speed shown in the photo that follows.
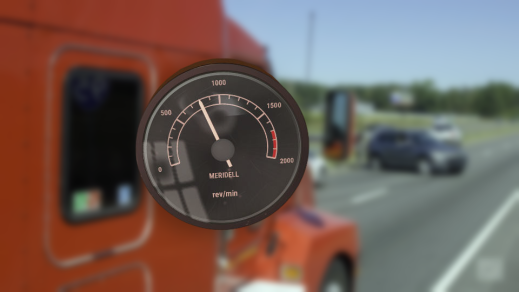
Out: 800rpm
